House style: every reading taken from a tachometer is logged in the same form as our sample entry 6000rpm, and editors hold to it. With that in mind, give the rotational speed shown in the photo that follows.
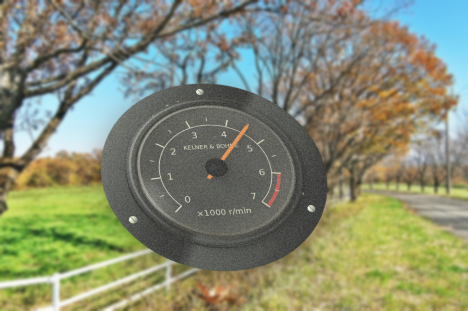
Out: 4500rpm
